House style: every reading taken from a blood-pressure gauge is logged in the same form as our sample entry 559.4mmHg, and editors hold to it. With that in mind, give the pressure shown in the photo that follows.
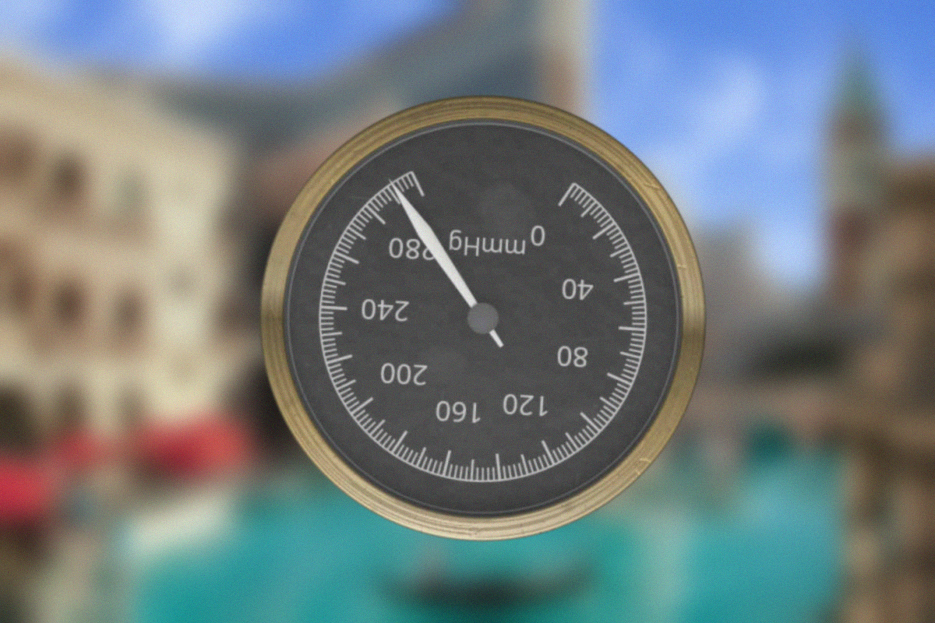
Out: 292mmHg
